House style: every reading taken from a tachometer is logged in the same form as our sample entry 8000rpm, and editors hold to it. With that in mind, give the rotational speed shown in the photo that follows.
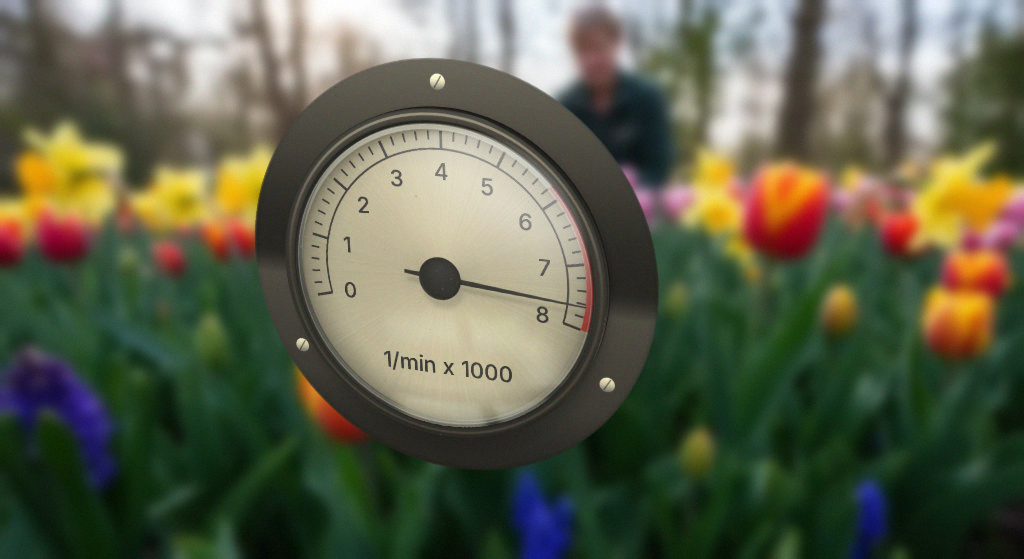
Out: 7600rpm
